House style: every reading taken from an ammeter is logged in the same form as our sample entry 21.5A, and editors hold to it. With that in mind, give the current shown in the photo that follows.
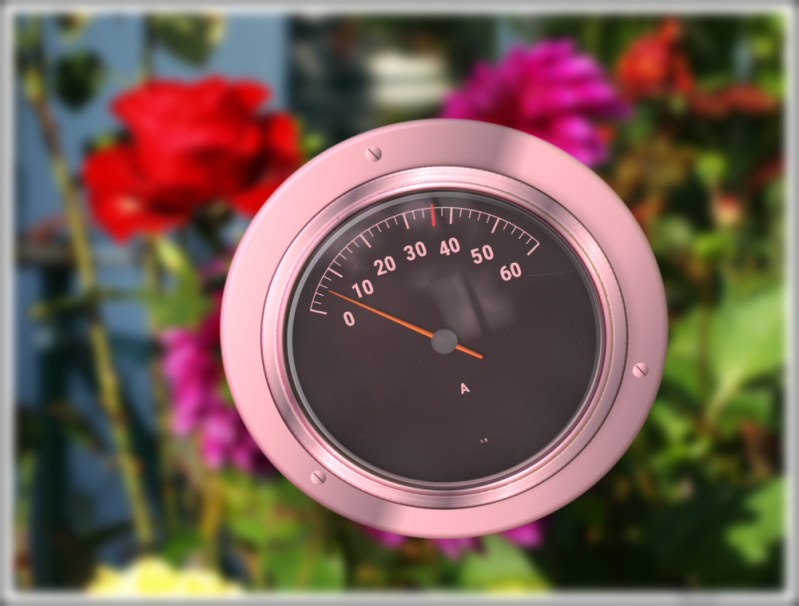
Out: 6A
